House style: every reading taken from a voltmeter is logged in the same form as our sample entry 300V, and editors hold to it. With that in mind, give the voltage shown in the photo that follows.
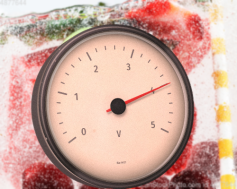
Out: 4V
